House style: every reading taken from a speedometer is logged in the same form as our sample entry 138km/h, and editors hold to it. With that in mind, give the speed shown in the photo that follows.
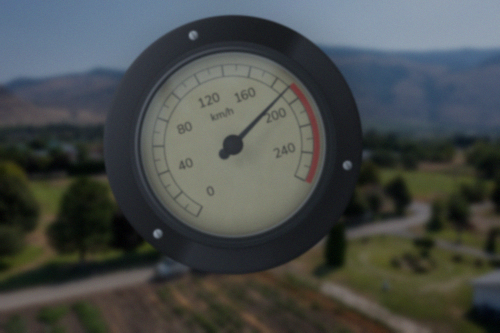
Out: 190km/h
